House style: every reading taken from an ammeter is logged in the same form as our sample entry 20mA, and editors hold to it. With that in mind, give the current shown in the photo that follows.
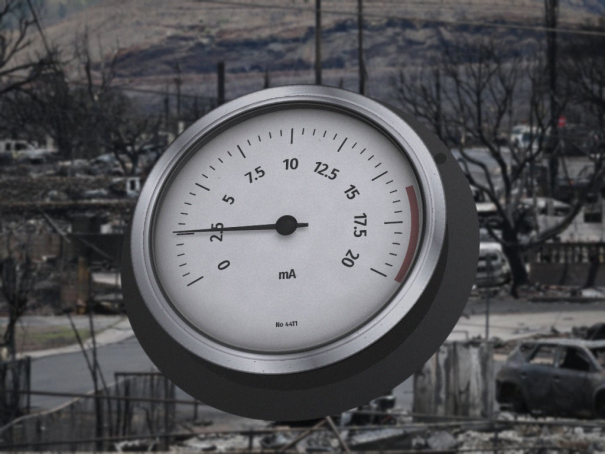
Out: 2.5mA
